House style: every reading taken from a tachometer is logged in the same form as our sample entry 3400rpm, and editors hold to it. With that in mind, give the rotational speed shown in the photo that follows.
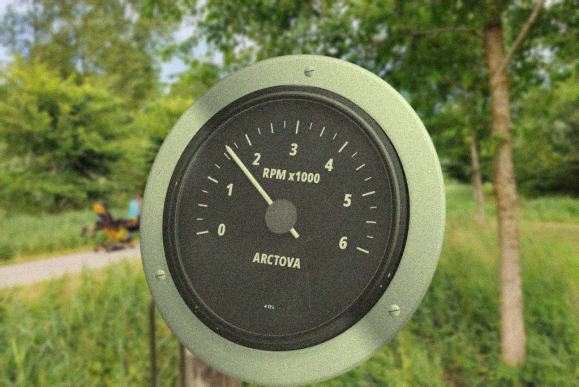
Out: 1625rpm
